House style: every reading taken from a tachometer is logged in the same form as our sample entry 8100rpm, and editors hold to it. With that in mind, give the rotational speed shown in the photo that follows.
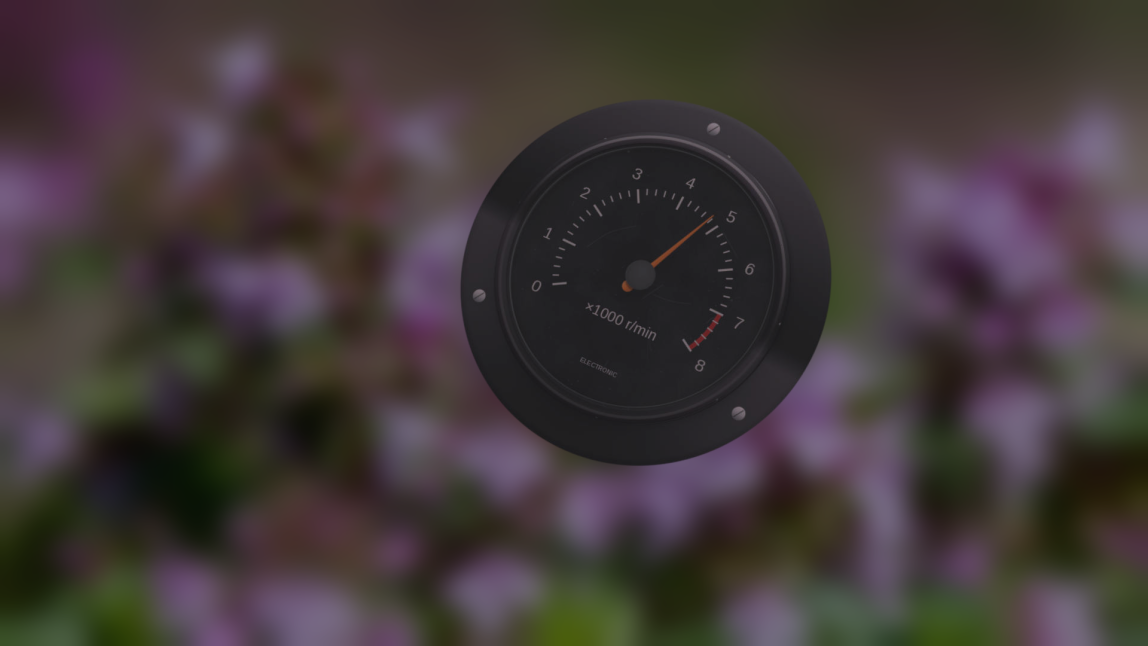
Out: 4800rpm
